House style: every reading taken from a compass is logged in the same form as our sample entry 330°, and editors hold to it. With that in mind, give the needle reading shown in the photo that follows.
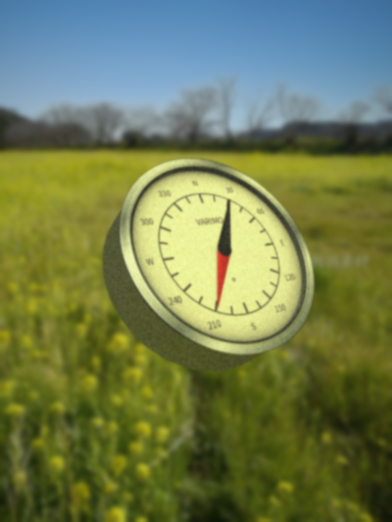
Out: 210°
